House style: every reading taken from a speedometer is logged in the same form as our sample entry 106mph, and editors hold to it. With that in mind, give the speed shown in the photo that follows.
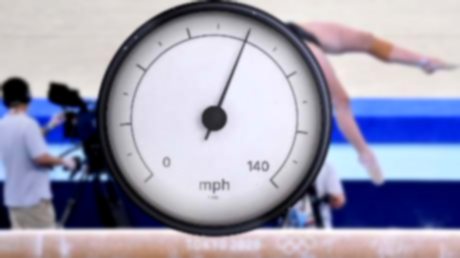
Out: 80mph
